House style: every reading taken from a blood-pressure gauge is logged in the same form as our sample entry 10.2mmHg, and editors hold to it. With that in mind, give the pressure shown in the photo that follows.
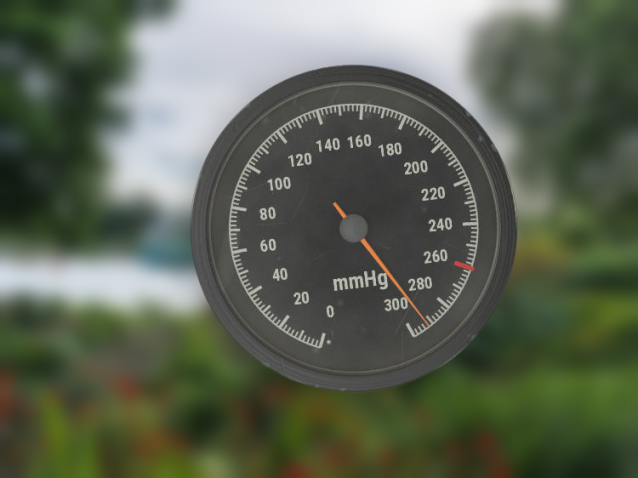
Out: 292mmHg
